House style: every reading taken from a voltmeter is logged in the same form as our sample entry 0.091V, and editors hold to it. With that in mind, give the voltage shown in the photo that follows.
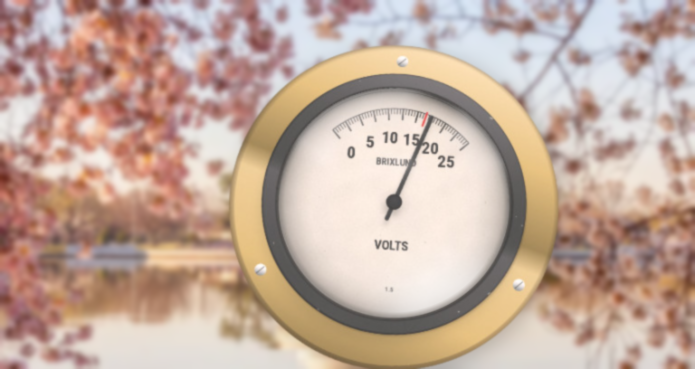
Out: 17.5V
